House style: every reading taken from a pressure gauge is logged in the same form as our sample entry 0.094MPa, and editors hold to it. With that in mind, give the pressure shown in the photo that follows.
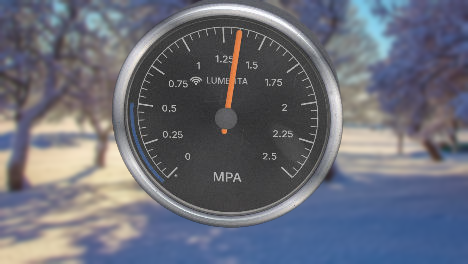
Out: 1.35MPa
